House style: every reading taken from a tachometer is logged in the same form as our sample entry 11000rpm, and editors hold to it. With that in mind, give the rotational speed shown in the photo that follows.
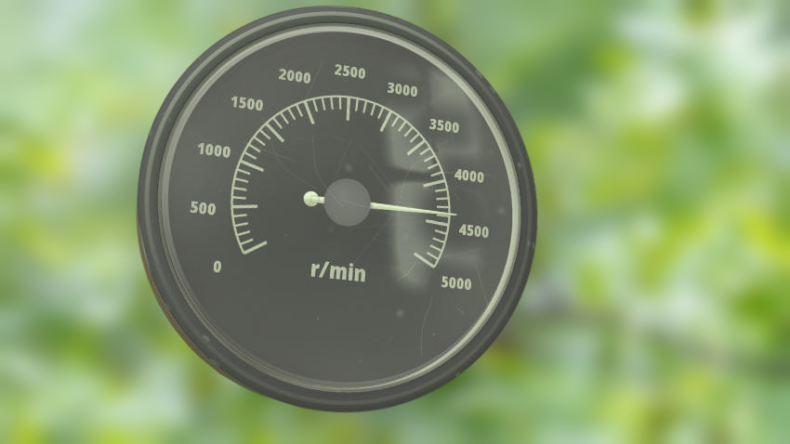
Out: 4400rpm
